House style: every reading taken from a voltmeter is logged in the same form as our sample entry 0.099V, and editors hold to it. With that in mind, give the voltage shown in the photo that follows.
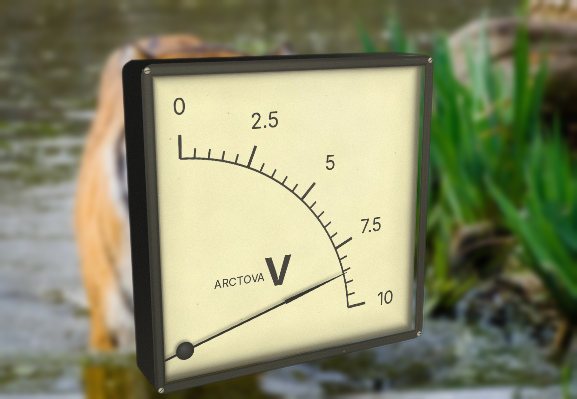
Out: 8.5V
